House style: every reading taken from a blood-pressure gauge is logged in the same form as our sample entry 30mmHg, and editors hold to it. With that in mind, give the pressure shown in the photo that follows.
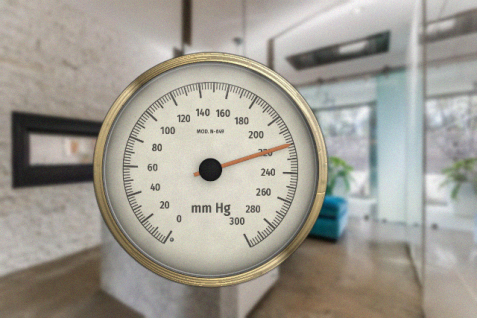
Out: 220mmHg
